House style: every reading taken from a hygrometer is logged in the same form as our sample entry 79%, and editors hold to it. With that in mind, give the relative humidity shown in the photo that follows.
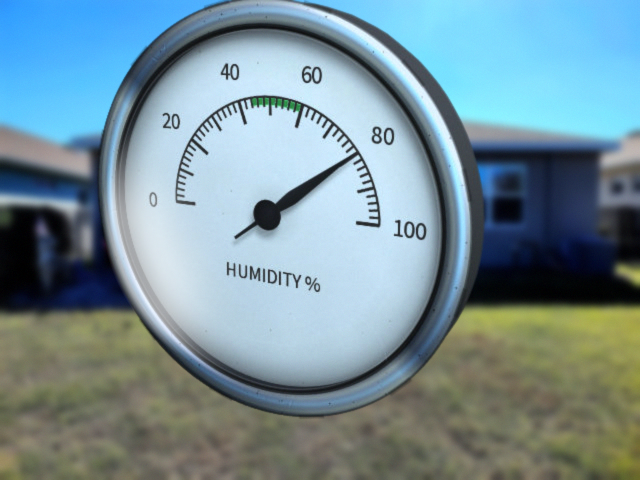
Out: 80%
